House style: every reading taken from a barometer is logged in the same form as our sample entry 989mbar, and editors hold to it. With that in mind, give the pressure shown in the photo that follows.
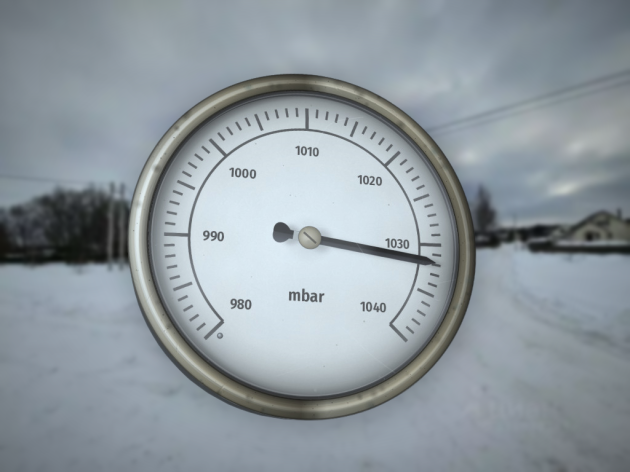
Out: 1032mbar
